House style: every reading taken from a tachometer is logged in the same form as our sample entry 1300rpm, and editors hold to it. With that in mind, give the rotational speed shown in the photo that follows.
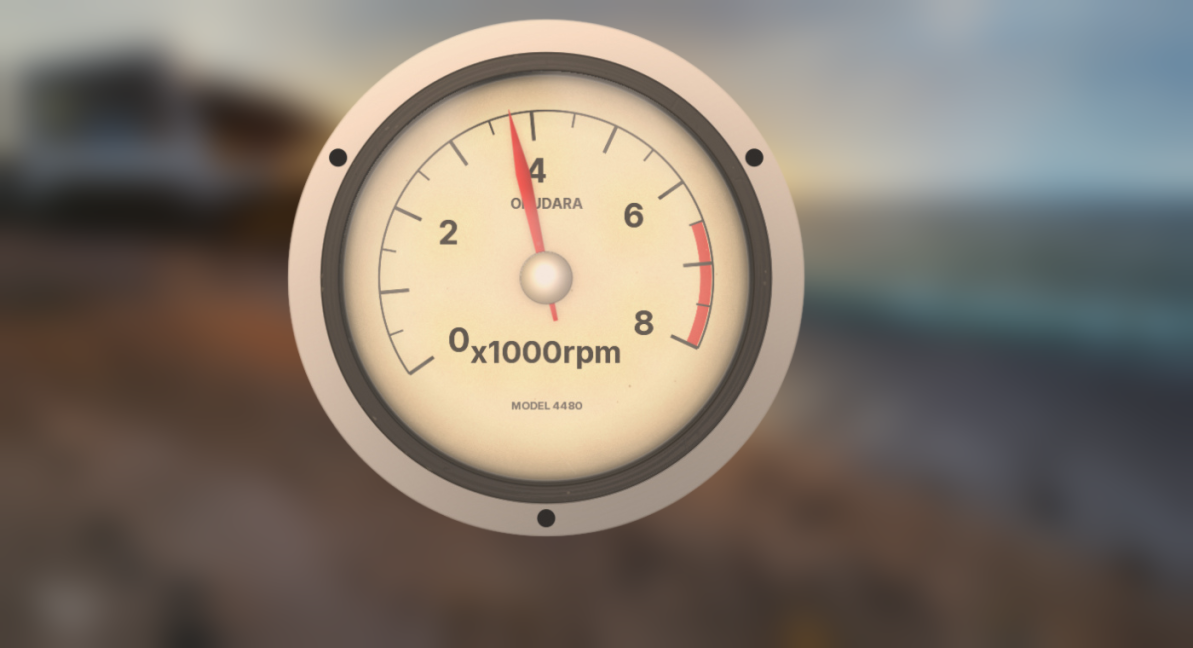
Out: 3750rpm
